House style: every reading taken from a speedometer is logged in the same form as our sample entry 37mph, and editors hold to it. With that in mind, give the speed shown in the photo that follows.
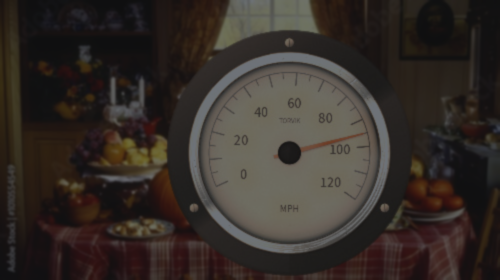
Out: 95mph
